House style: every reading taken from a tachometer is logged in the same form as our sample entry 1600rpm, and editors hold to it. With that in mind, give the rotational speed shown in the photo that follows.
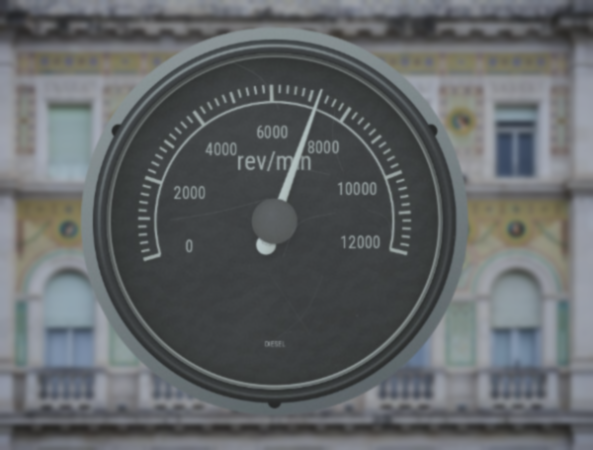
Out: 7200rpm
